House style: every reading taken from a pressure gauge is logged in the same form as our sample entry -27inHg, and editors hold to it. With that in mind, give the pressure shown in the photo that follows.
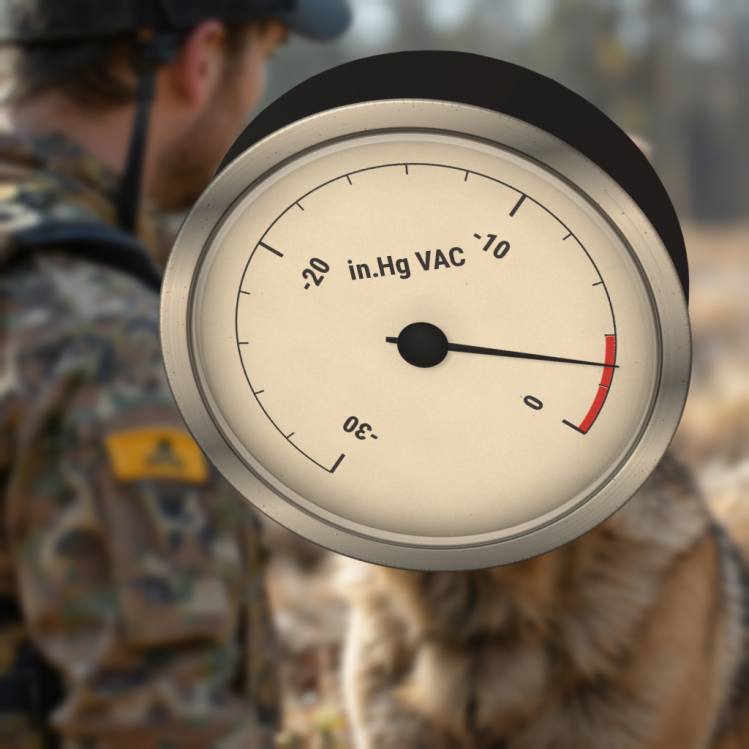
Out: -3inHg
